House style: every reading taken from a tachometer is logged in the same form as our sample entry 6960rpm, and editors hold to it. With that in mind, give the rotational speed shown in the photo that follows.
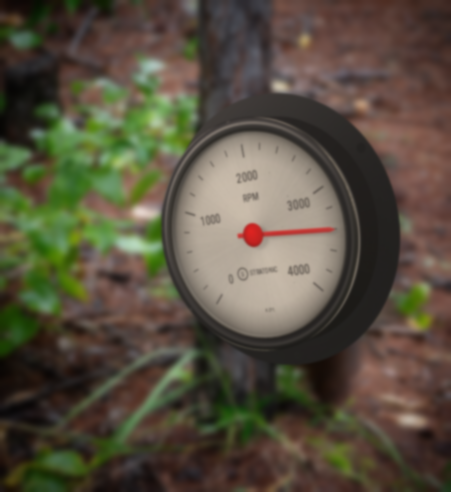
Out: 3400rpm
